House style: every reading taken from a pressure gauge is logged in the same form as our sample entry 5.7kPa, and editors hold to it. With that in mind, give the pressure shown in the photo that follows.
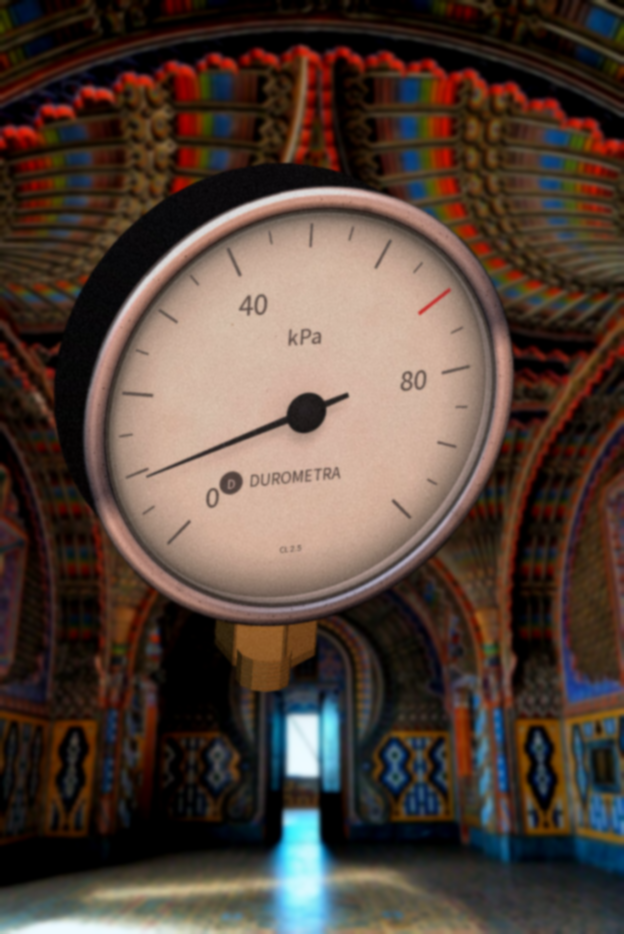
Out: 10kPa
